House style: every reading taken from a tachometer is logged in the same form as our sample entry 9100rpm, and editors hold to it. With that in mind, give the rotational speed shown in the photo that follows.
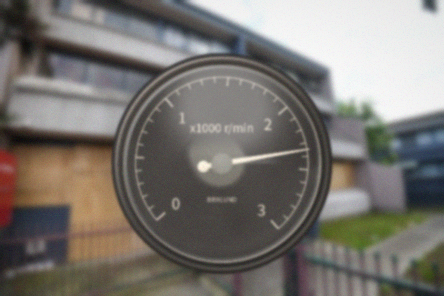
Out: 2350rpm
